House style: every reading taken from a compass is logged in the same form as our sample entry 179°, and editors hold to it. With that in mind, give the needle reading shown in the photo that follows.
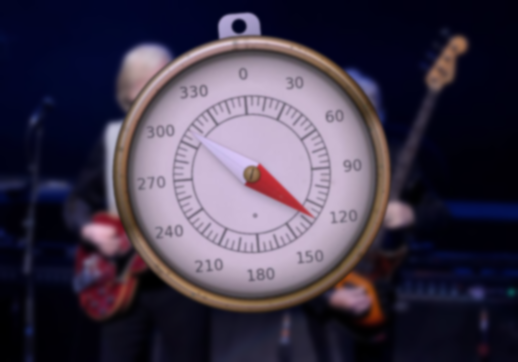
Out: 130°
